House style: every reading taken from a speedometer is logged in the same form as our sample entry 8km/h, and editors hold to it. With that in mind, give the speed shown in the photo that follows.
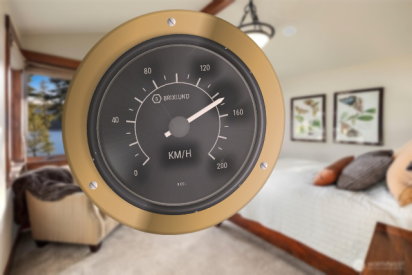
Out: 145km/h
